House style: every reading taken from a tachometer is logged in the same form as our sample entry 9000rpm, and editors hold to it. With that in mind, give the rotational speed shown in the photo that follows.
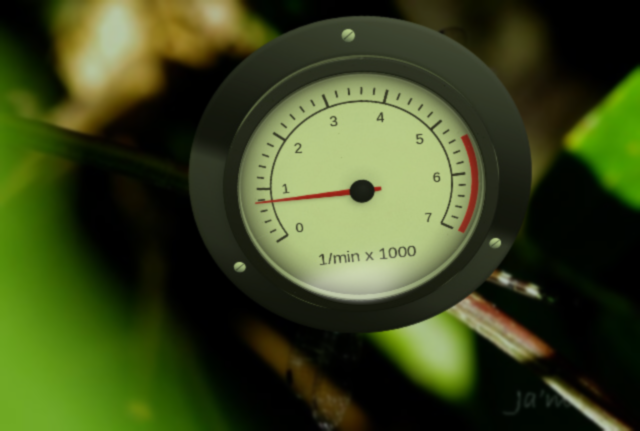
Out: 800rpm
